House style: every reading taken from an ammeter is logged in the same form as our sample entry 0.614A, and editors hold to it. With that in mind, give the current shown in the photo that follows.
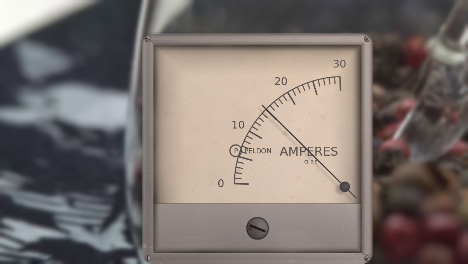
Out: 15A
